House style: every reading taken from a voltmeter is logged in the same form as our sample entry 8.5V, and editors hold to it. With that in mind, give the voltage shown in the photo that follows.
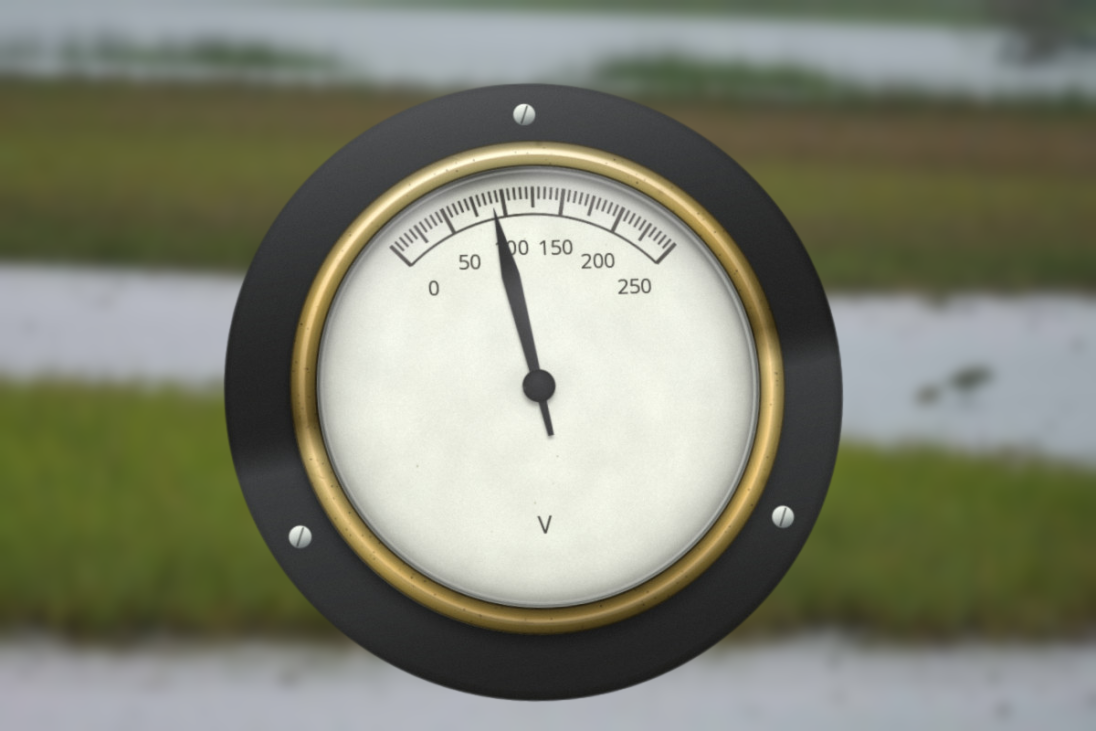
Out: 90V
